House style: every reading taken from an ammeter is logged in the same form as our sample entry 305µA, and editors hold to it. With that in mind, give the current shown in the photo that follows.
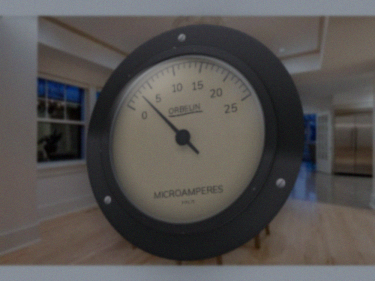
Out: 3µA
